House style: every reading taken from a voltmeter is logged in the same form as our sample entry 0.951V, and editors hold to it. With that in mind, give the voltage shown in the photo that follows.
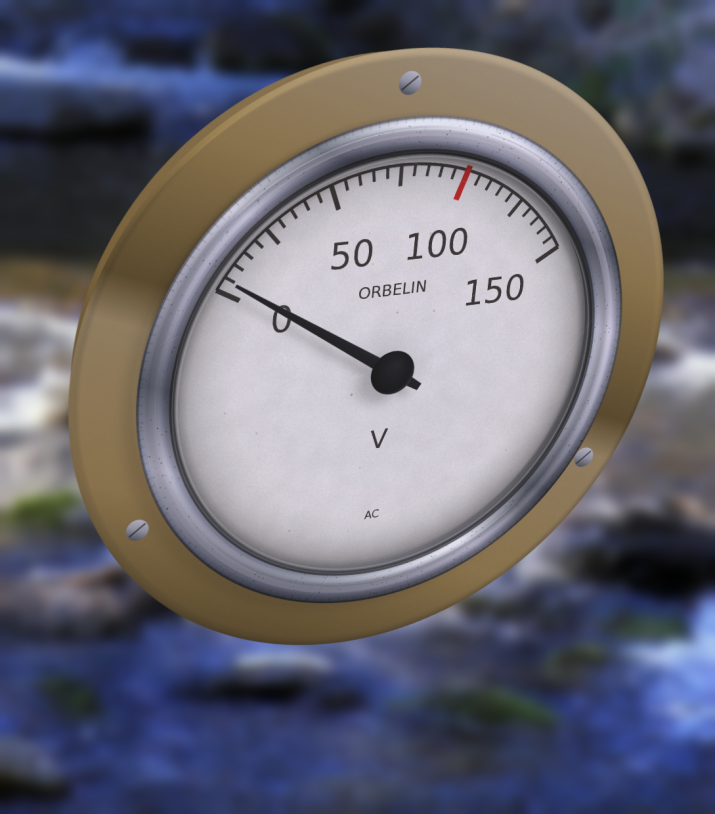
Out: 5V
